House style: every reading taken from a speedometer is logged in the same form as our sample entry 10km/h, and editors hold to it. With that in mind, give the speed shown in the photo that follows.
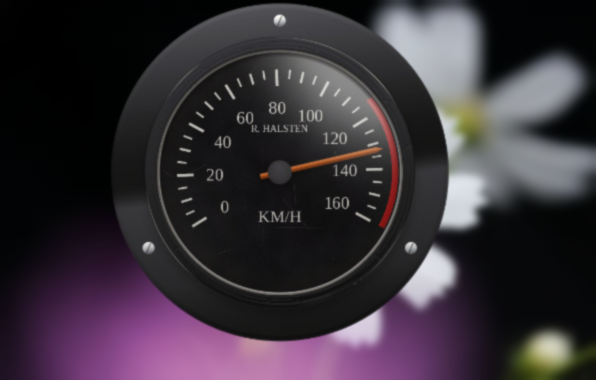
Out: 132.5km/h
